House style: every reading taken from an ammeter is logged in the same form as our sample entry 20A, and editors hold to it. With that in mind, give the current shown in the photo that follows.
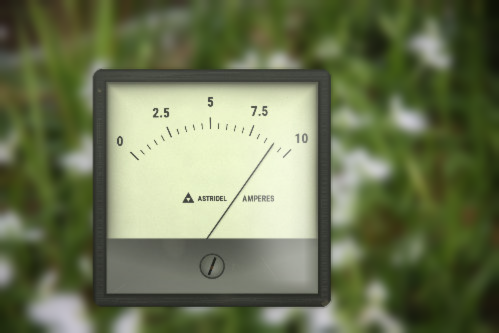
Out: 9A
